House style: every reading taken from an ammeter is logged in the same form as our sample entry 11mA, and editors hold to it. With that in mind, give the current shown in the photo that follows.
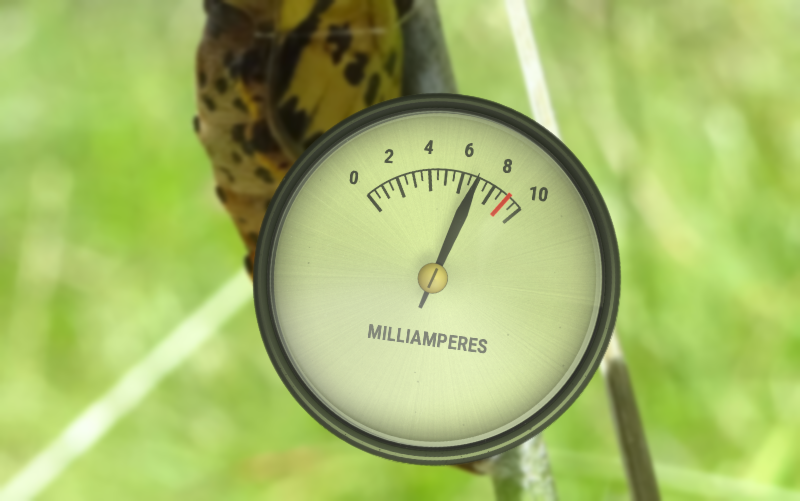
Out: 7mA
